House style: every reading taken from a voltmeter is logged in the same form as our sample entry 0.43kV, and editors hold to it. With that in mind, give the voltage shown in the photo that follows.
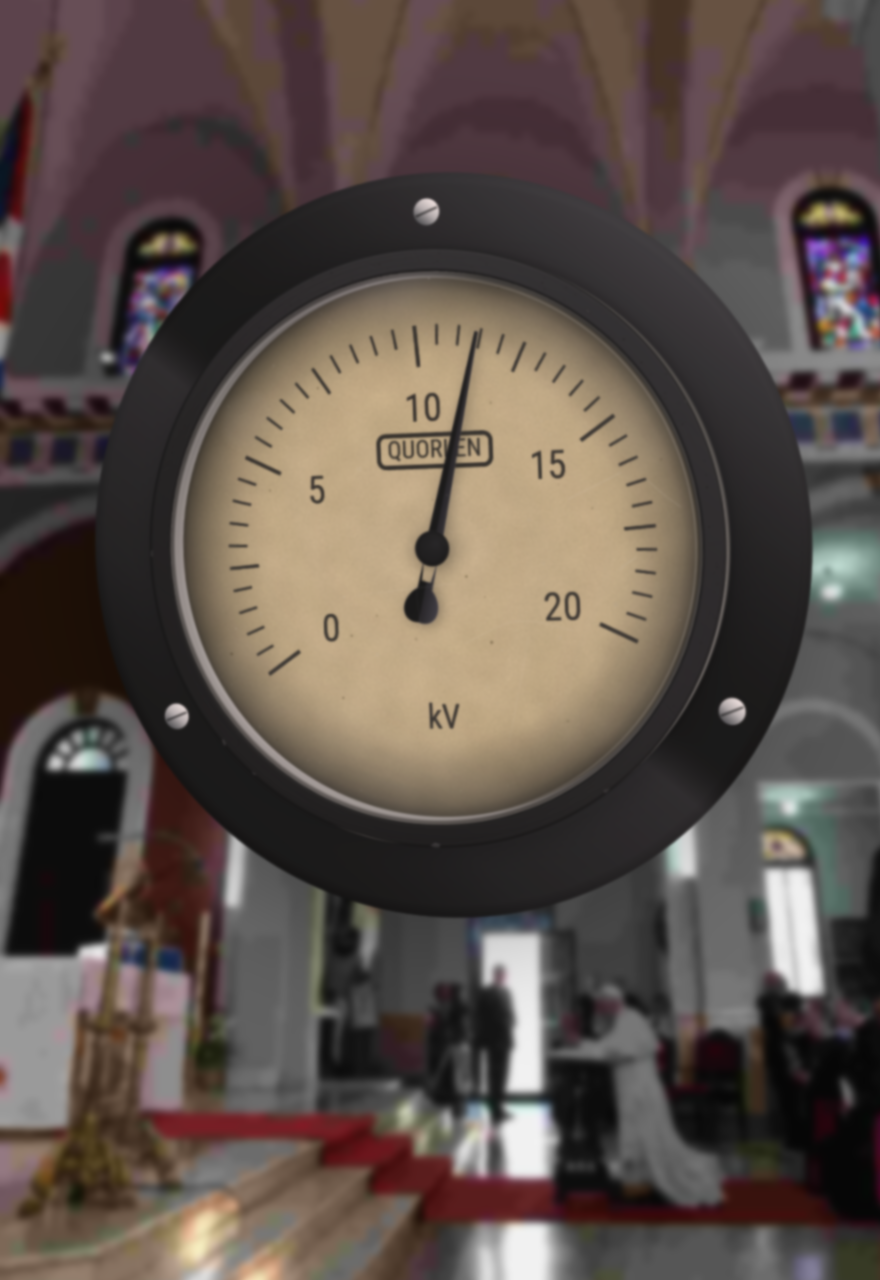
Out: 11.5kV
